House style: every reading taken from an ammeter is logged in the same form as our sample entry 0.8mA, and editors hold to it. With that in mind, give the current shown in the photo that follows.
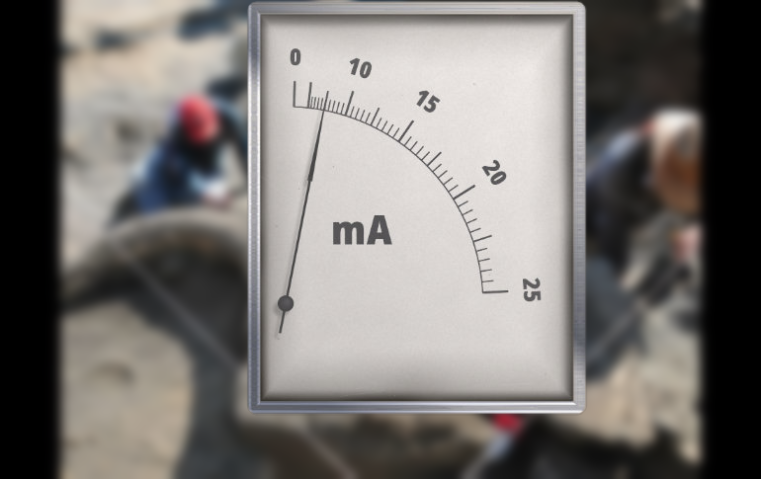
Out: 7.5mA
